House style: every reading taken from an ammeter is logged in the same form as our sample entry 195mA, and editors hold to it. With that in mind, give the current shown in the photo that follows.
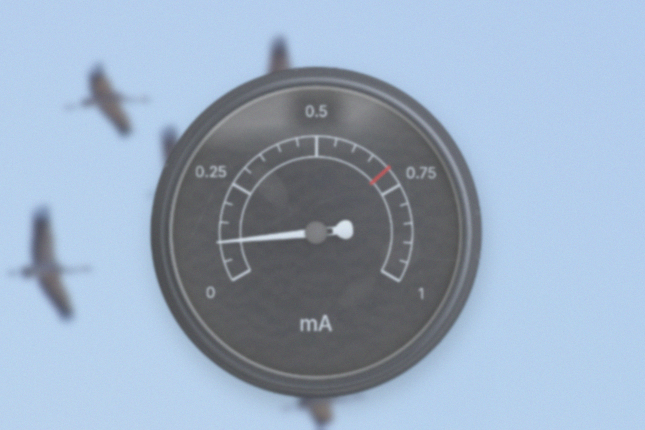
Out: 0.1mA
